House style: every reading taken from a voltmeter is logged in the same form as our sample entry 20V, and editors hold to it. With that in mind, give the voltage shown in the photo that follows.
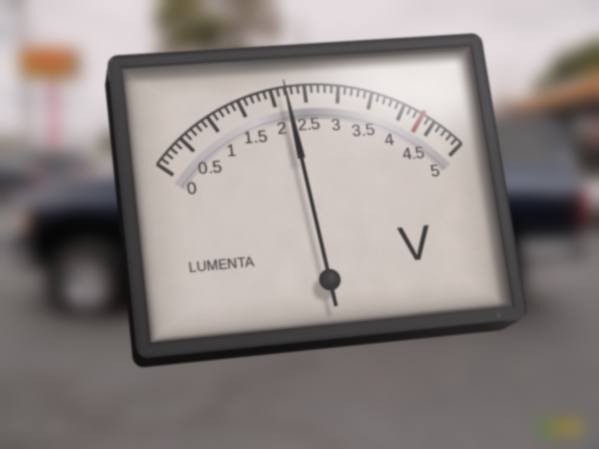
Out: 2.2V
